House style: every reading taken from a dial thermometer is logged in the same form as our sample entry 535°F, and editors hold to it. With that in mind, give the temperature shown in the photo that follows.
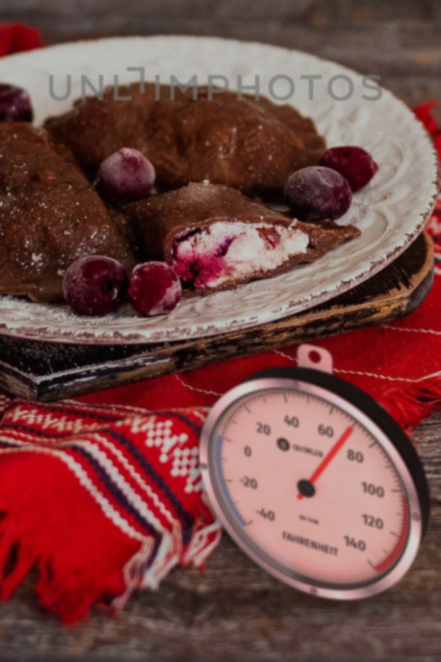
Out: 70°F
